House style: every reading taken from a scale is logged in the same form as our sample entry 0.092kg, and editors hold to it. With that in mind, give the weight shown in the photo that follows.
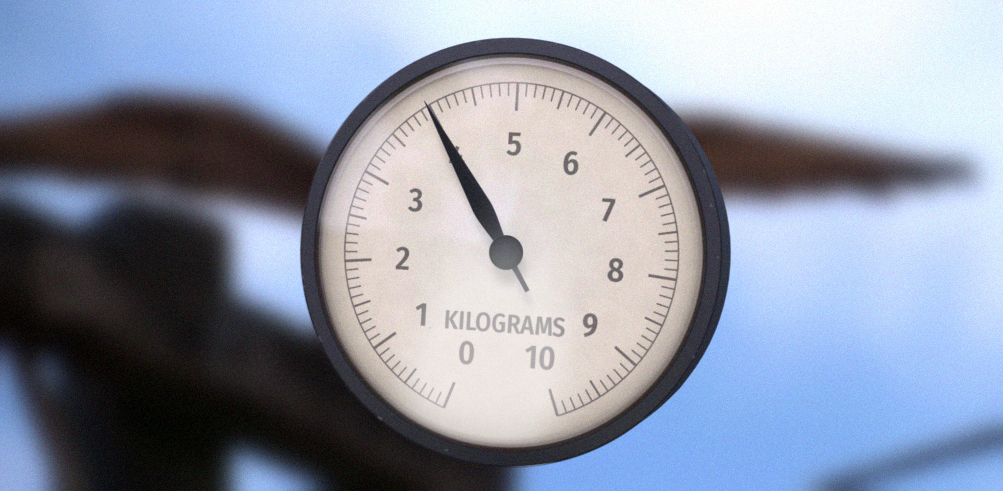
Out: 4kg
